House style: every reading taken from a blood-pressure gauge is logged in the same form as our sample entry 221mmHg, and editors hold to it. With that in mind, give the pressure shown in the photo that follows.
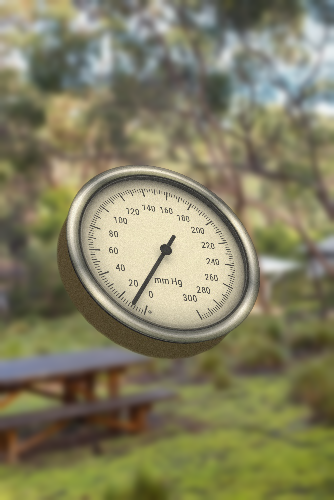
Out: 10mmHg
